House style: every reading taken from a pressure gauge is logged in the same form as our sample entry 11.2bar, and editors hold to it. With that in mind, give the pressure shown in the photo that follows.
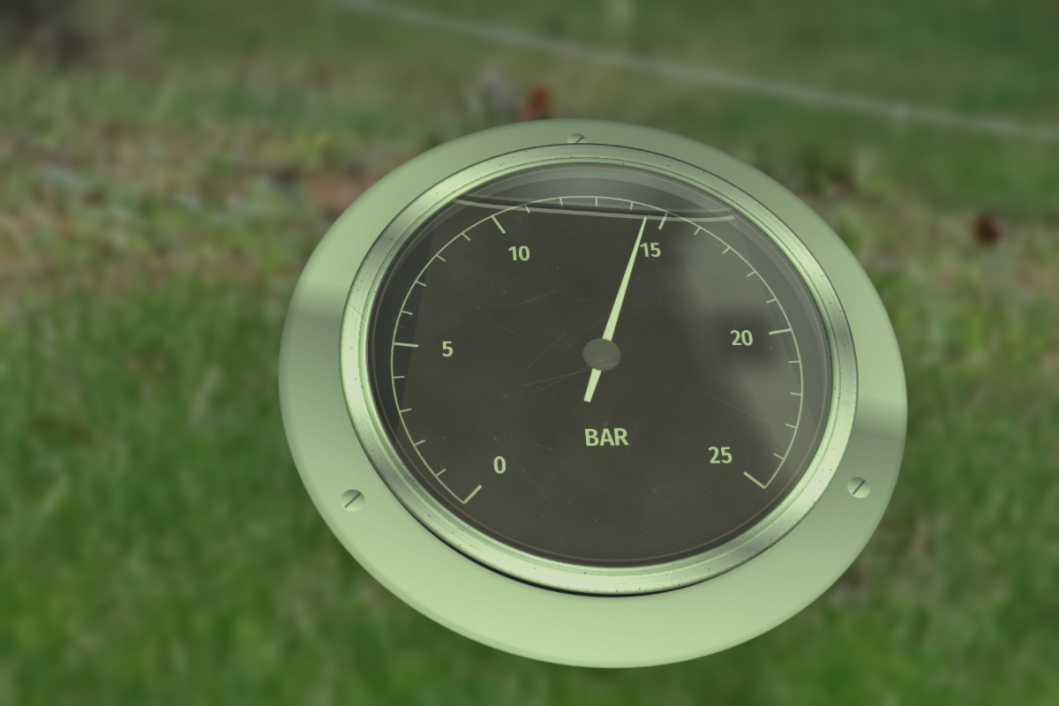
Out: 14.5bar
